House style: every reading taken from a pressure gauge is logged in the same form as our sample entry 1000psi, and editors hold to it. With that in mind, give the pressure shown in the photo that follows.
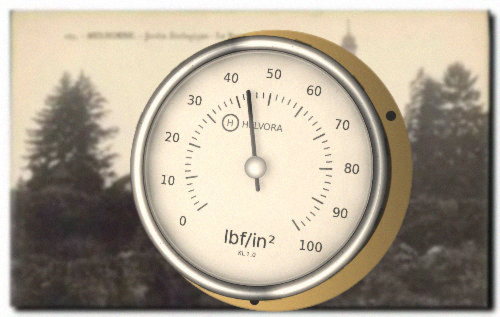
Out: 44psi
